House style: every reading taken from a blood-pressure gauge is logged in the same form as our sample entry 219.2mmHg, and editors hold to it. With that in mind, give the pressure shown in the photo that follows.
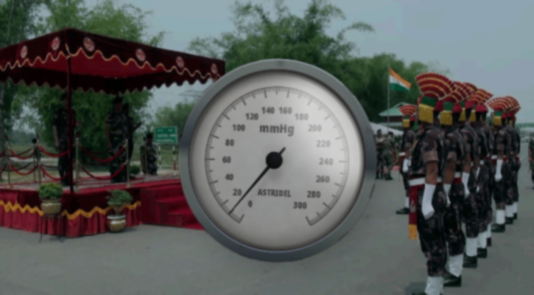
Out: 10mmHg
